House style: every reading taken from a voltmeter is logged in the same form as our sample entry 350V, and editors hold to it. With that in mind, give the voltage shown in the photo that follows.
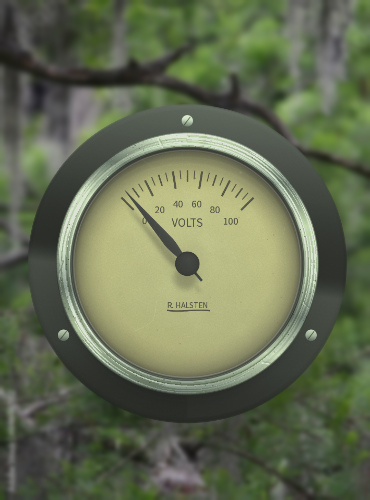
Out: 5V
